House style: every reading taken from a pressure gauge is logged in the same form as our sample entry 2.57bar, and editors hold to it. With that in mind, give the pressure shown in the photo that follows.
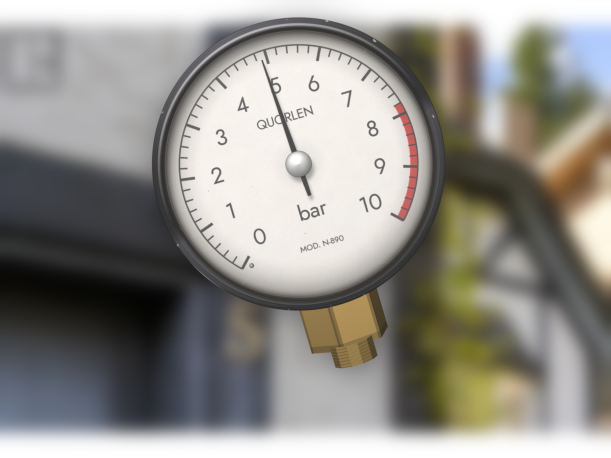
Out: 4.9bar
